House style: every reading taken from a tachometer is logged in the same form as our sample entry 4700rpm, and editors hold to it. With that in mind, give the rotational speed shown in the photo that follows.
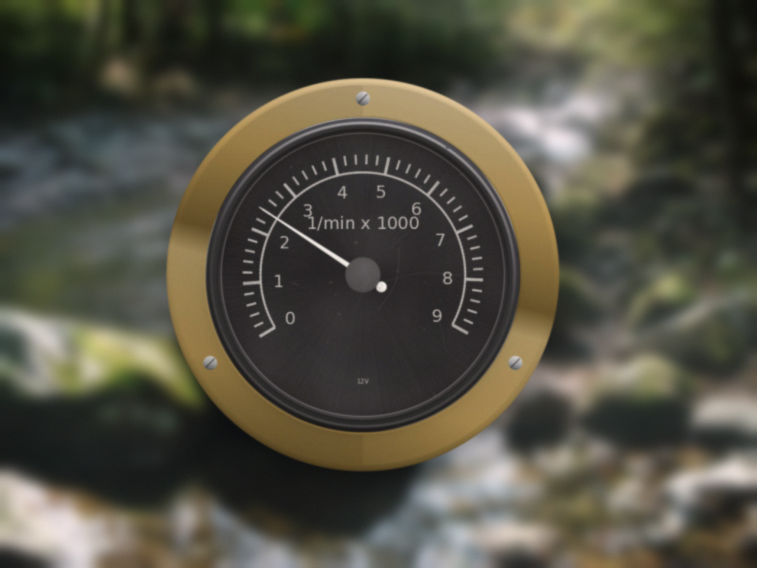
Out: 2400rpm
